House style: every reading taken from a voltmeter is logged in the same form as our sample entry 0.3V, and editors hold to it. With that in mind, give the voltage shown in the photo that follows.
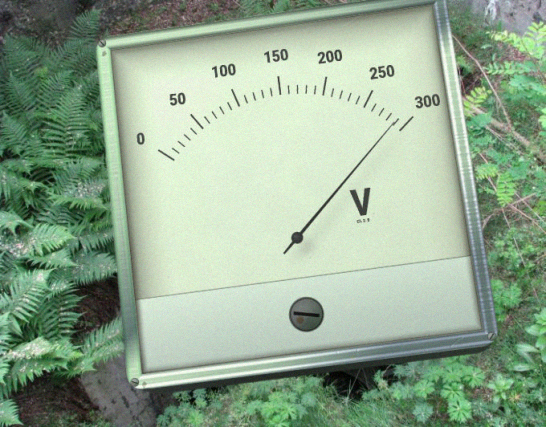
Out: 290V
